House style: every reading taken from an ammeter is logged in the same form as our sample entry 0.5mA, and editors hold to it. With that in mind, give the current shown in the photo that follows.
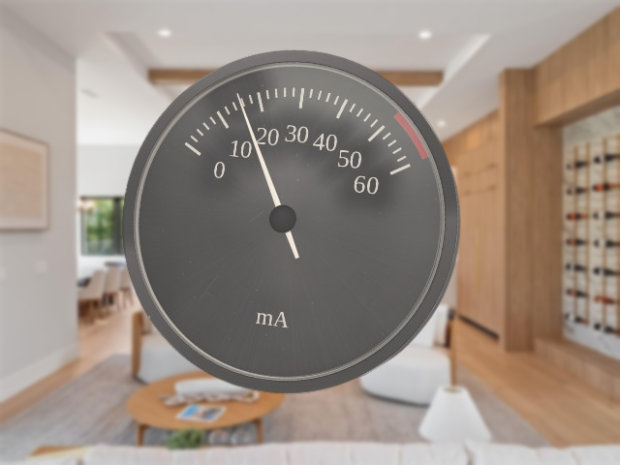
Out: 16mA
